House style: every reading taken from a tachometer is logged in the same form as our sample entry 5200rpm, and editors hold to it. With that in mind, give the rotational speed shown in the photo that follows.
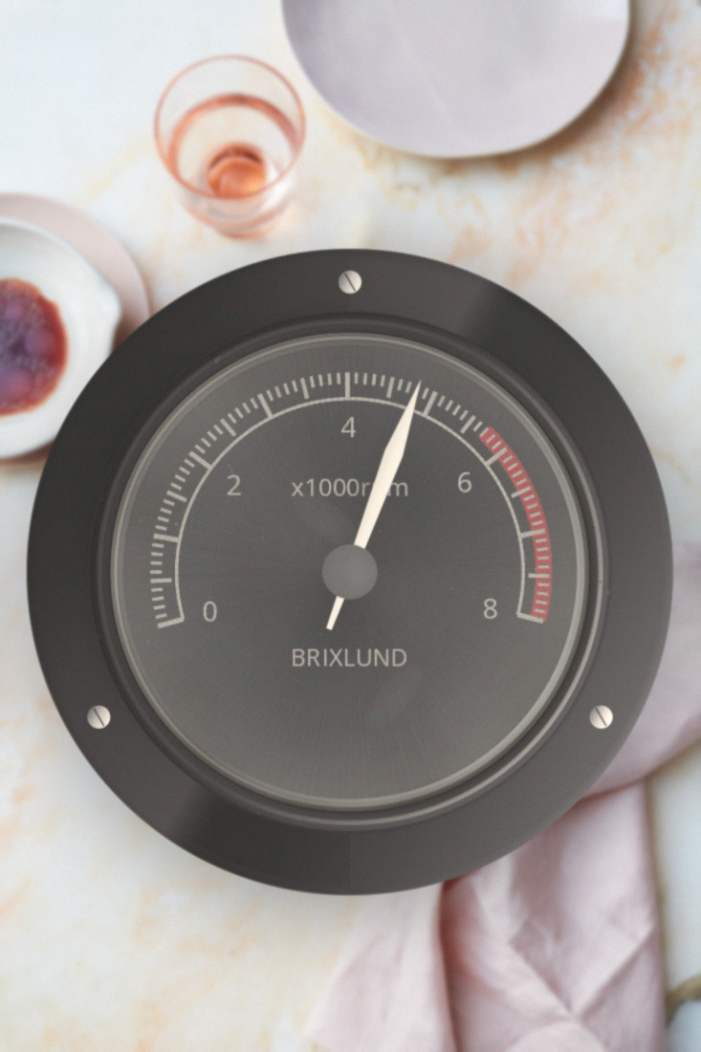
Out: 4800rpm
